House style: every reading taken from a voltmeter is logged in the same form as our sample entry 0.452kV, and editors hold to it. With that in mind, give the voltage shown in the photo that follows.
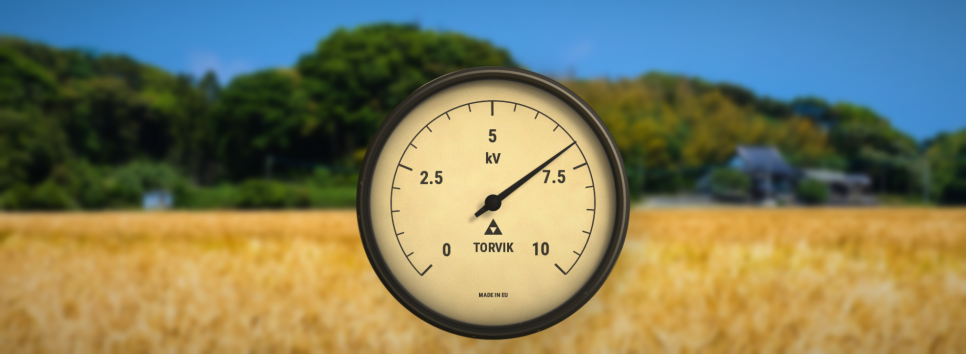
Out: 7kV
